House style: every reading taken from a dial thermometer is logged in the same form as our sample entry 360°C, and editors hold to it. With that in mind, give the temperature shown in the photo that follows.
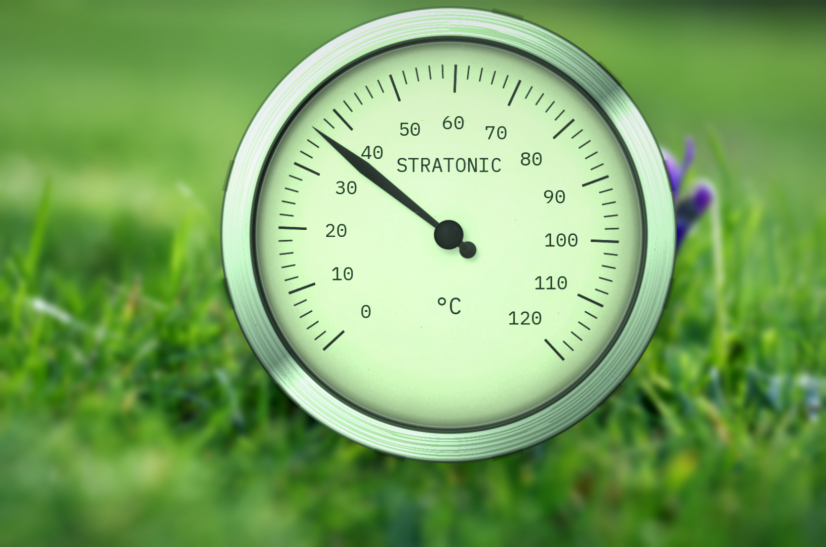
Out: 36°C
